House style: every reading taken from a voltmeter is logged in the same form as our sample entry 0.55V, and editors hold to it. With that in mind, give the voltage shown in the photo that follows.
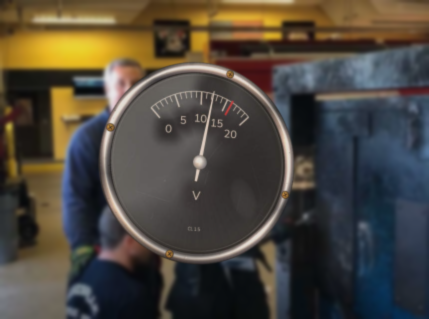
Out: 12V
